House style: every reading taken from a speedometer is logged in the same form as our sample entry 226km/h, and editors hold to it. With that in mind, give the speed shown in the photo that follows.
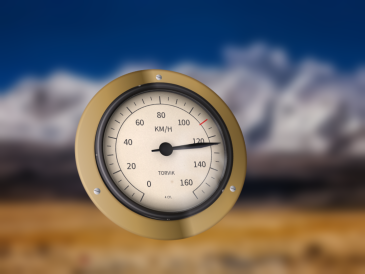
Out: 125km/h
